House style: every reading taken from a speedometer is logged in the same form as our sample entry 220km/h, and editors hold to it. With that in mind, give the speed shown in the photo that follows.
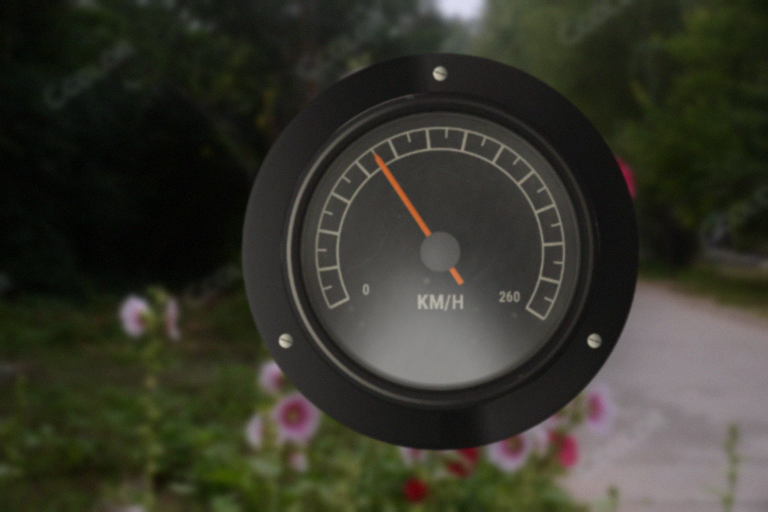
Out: 90km/h
